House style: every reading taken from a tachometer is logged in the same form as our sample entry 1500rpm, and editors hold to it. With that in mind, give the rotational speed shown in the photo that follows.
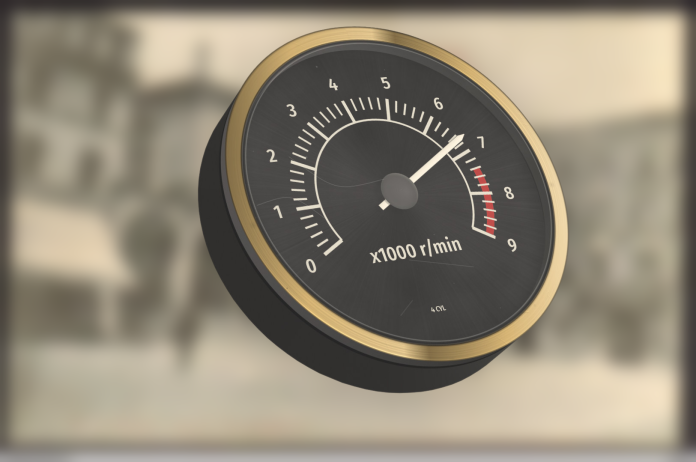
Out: 6700rpm
